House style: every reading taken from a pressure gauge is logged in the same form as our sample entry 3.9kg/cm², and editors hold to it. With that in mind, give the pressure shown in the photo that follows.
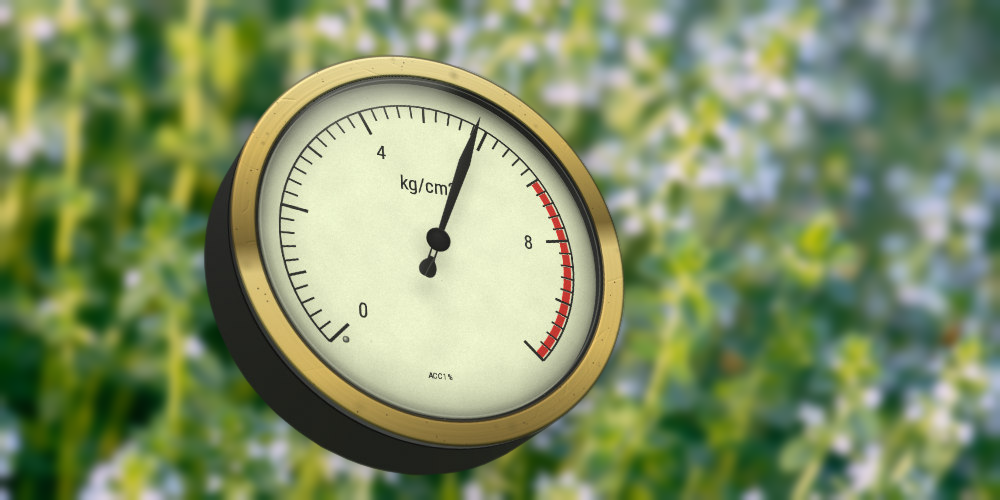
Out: 5.8kg/cm²
